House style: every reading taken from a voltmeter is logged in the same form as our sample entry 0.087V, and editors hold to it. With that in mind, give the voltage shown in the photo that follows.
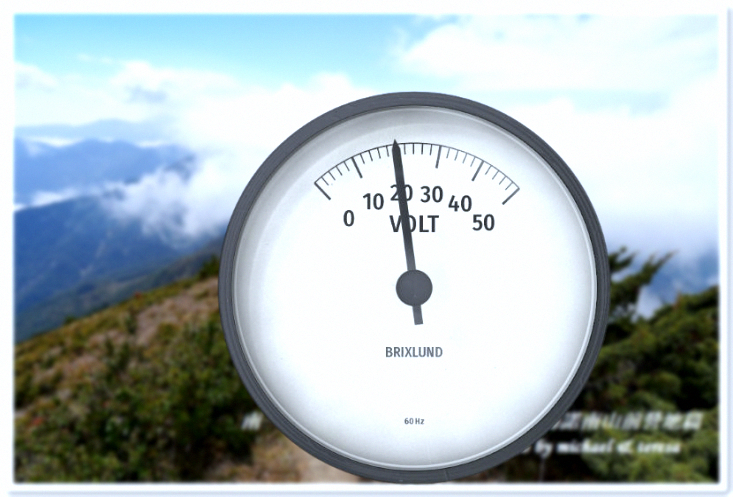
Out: 20V
